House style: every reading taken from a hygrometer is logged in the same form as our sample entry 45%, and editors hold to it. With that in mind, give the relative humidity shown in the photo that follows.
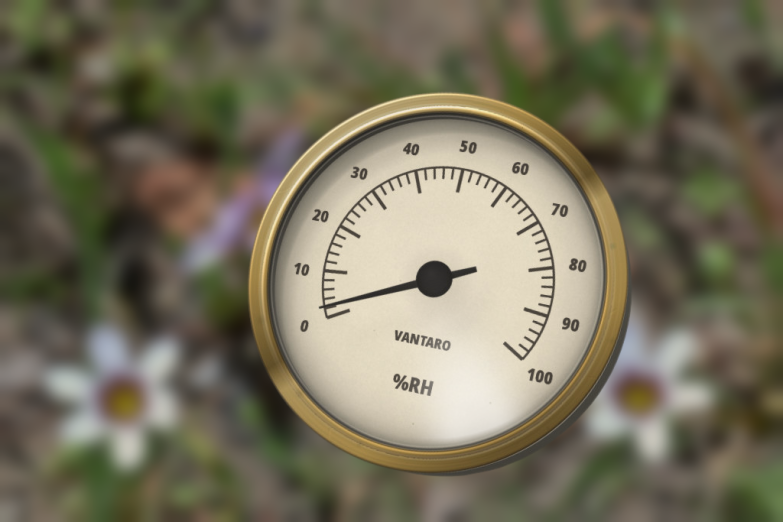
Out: 2%
